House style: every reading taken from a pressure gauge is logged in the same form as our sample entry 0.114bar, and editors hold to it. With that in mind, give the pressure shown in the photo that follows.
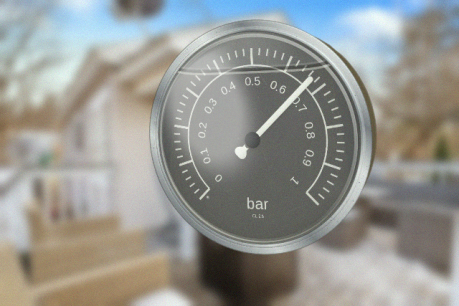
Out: 0.67bar
